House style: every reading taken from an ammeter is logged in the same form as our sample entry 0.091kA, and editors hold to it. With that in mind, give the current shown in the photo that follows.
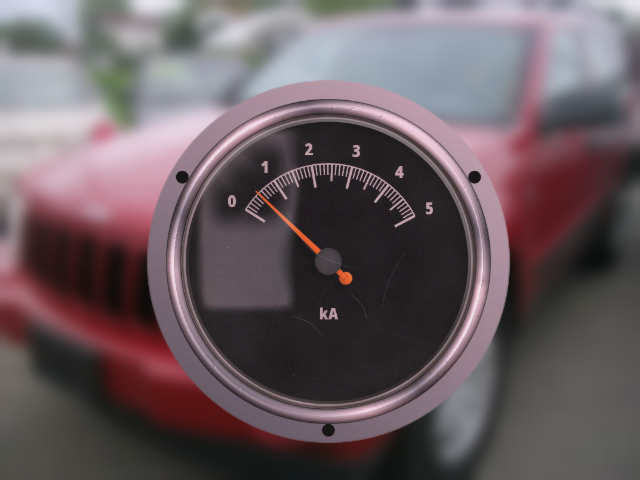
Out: 0.5kA
